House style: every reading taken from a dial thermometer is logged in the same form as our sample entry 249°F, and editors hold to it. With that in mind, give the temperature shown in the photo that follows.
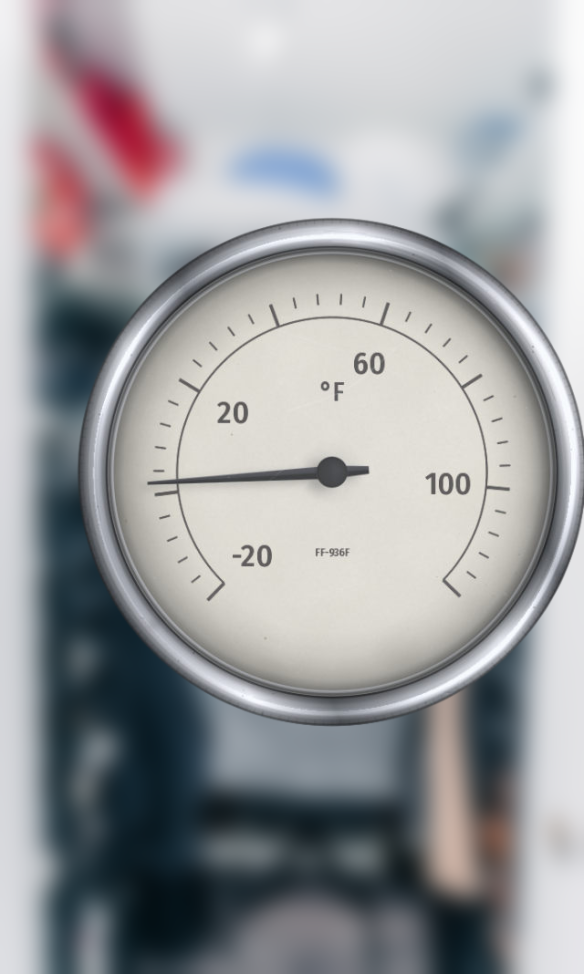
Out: 2°F
